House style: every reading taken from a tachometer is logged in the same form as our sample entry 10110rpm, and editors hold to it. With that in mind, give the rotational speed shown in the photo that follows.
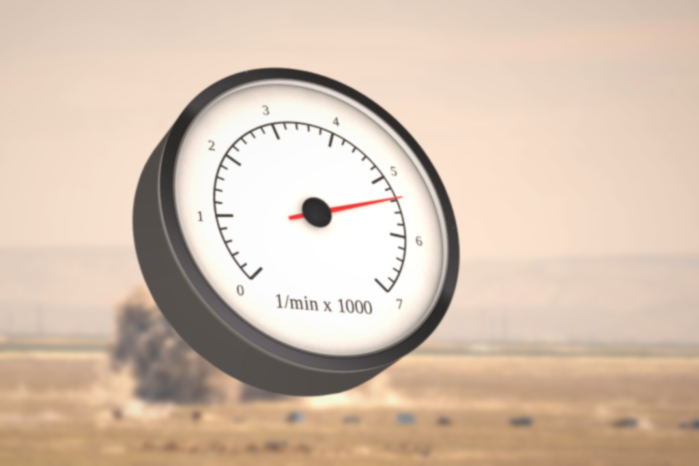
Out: 5400rpm
